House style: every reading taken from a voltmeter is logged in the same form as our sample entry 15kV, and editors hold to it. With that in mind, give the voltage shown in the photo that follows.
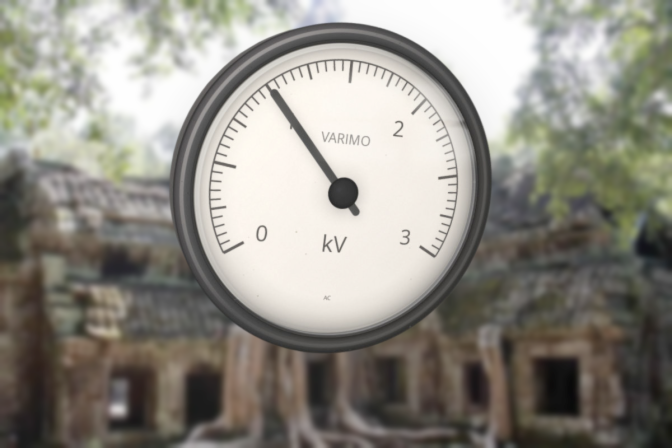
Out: 1kV
